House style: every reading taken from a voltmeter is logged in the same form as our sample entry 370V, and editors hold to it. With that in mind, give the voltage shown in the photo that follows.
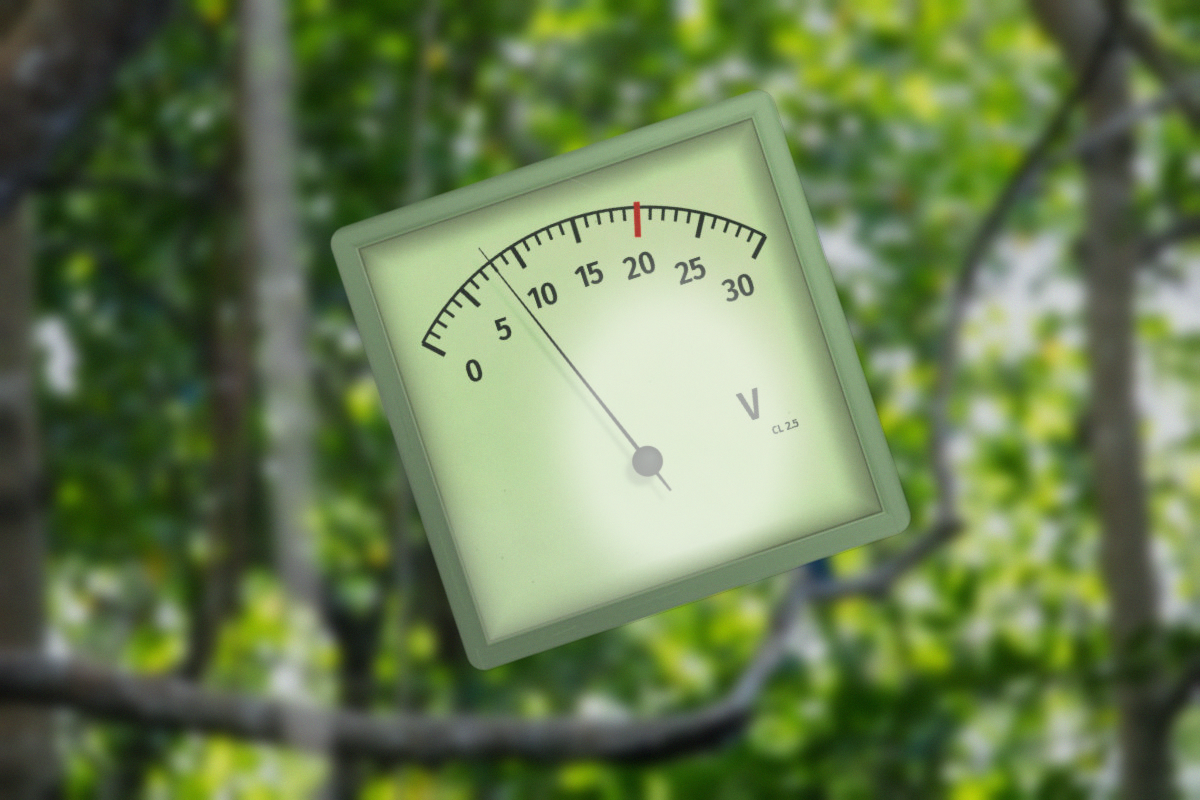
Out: 8V
